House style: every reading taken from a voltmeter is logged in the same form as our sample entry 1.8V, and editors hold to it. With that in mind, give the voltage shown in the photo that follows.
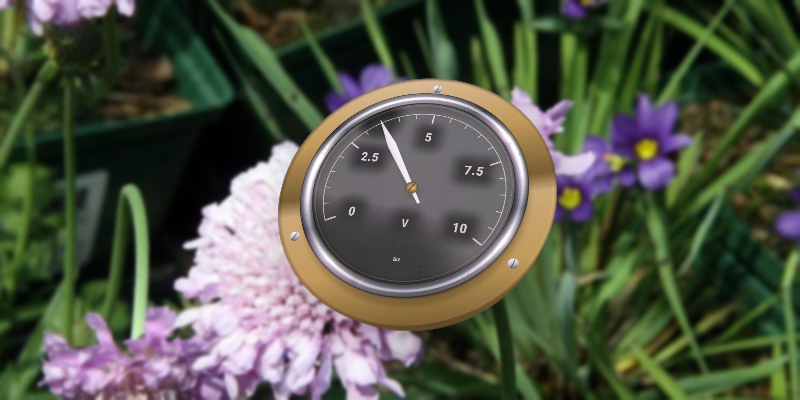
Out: 3.5V
